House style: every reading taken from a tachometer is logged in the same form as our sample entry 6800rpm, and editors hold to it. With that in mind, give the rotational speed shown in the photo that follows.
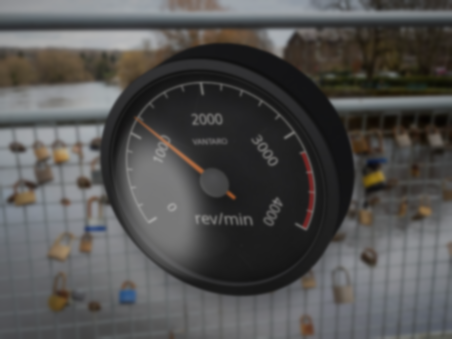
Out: 1200rpm
